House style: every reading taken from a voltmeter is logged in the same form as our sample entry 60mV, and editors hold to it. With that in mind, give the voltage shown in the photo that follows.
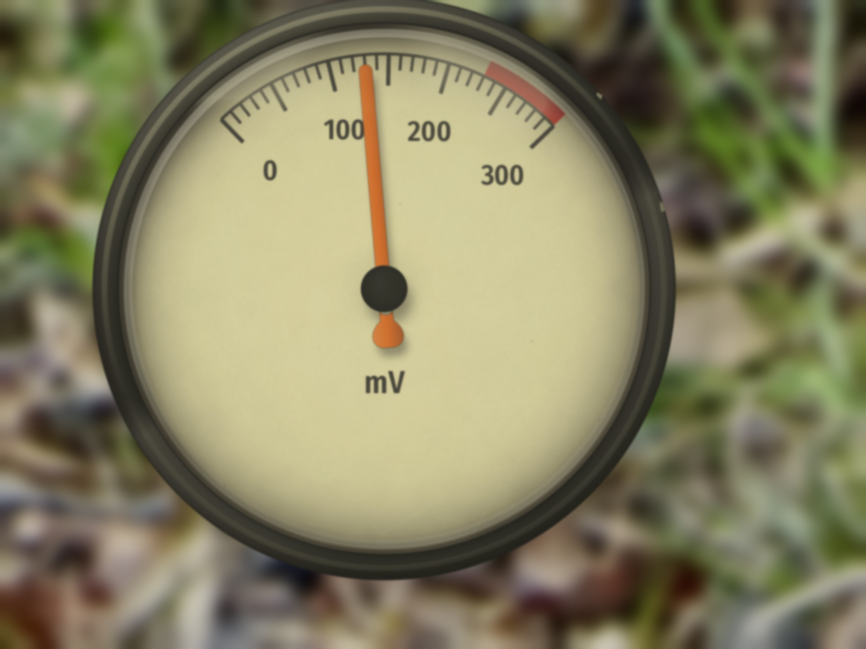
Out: 130mV
